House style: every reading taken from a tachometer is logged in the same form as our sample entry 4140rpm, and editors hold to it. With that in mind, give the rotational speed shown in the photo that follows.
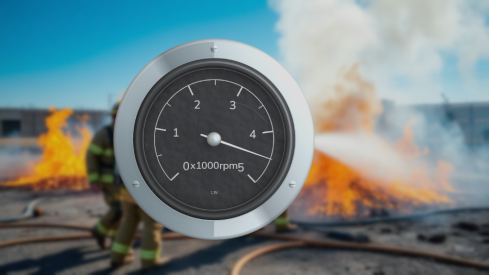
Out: 4500rpm
